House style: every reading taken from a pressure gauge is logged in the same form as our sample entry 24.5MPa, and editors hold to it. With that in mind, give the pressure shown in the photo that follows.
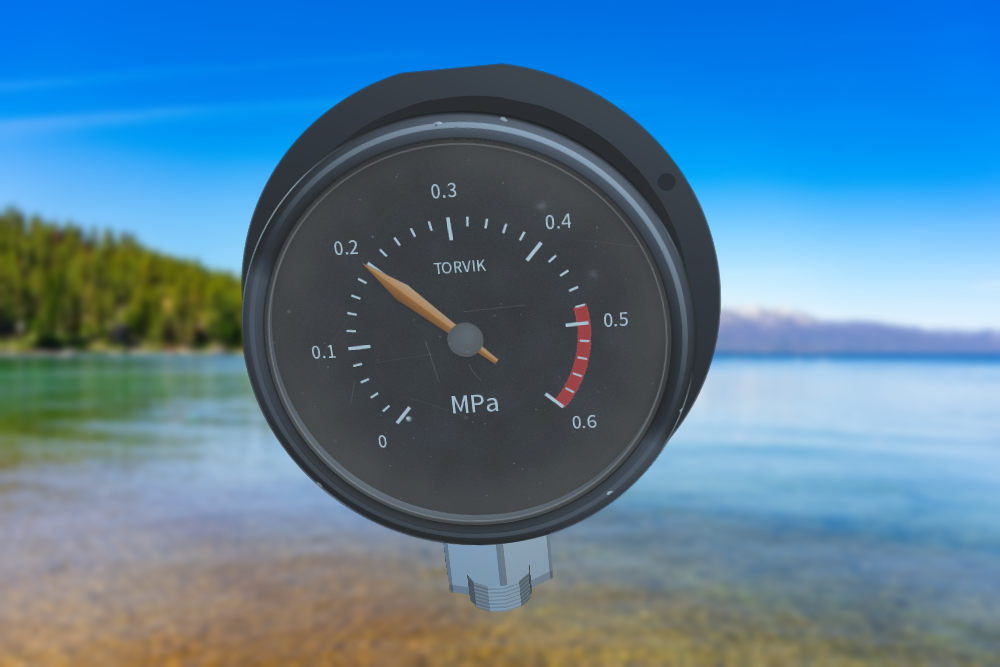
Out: 0.2MPa
